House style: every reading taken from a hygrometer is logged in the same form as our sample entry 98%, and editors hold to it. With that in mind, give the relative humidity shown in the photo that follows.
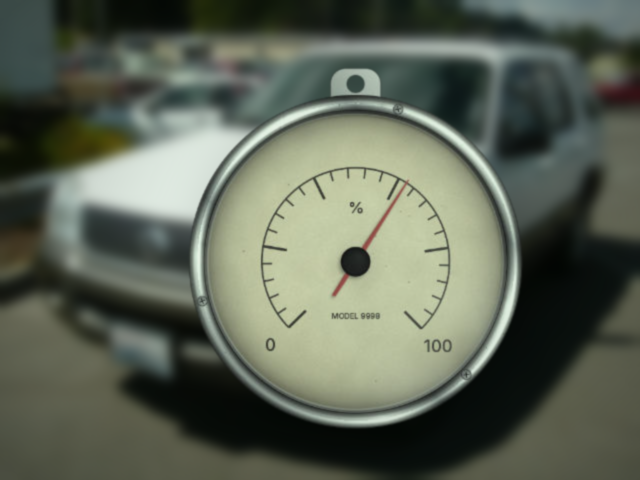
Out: 62%
